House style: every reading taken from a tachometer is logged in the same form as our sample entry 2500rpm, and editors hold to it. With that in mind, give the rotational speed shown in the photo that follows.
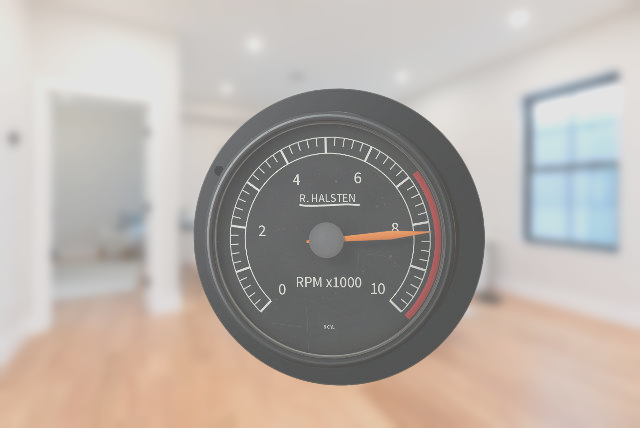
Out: 8200rpm
